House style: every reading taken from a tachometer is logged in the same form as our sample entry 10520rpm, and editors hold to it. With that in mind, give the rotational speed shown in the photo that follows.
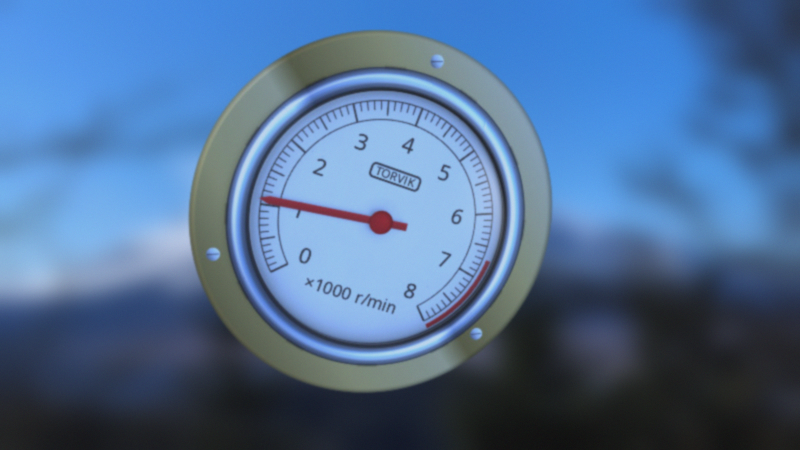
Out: 1100rpm
